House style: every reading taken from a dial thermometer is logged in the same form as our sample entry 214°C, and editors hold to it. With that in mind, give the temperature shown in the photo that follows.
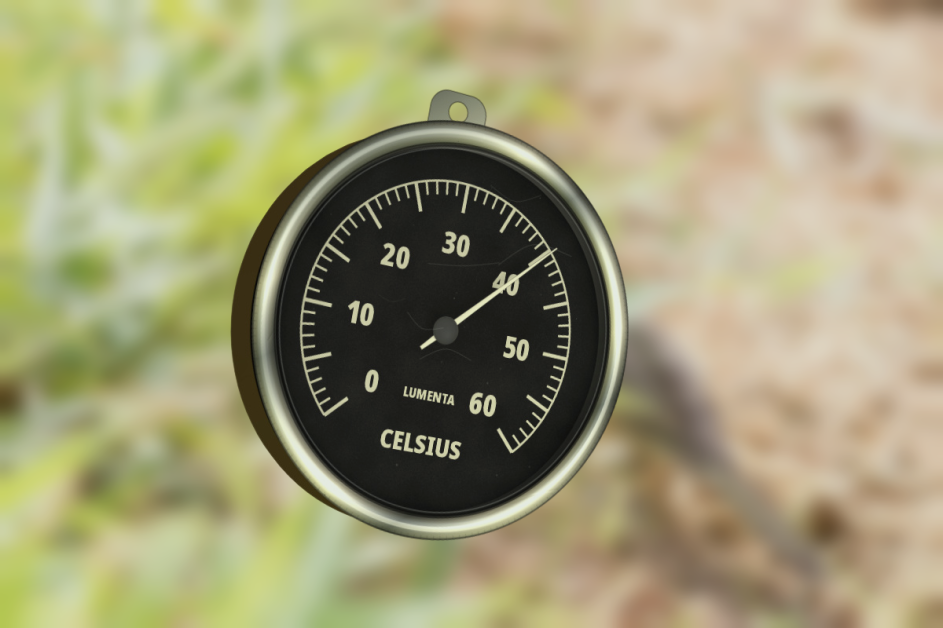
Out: 40°C
